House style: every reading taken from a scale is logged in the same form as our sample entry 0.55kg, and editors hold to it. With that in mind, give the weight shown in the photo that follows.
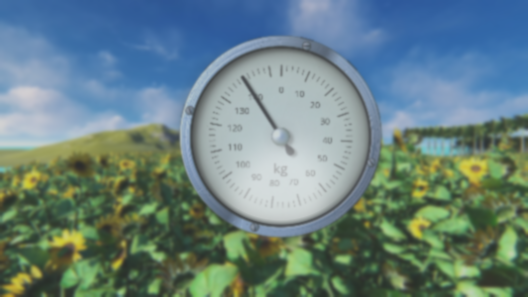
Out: 140kg
